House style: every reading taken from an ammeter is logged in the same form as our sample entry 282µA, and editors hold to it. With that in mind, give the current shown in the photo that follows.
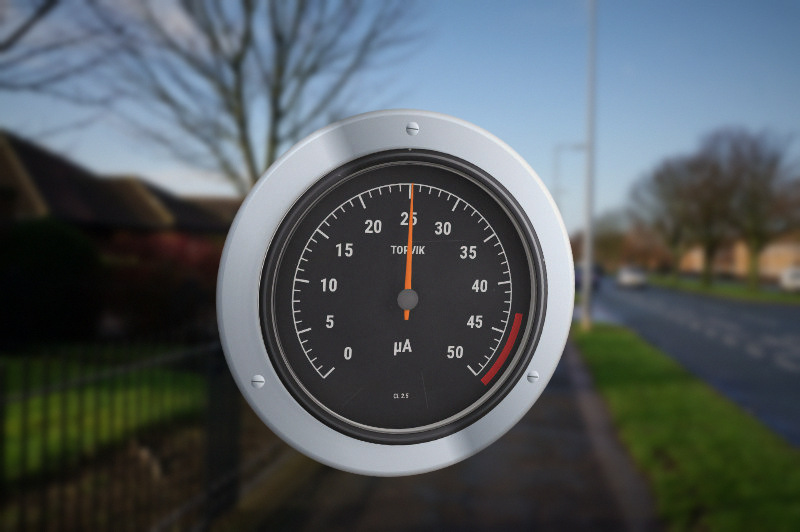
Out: 25µA
